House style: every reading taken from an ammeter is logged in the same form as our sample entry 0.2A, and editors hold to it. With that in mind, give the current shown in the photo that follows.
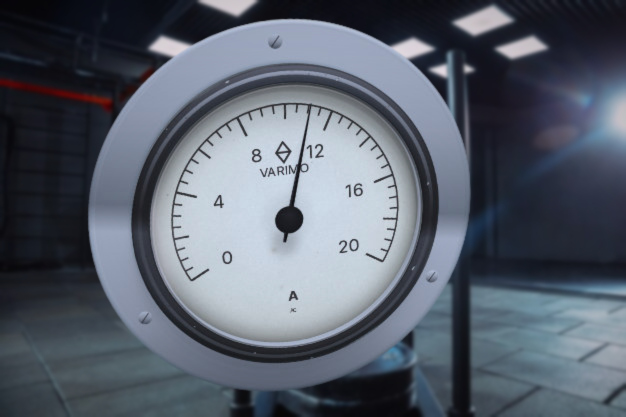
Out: 11A
